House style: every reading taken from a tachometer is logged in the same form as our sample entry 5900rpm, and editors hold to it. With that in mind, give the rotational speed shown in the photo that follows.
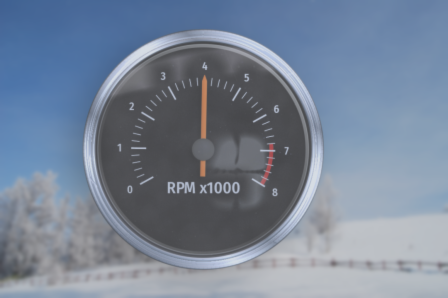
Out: 4000rpm
